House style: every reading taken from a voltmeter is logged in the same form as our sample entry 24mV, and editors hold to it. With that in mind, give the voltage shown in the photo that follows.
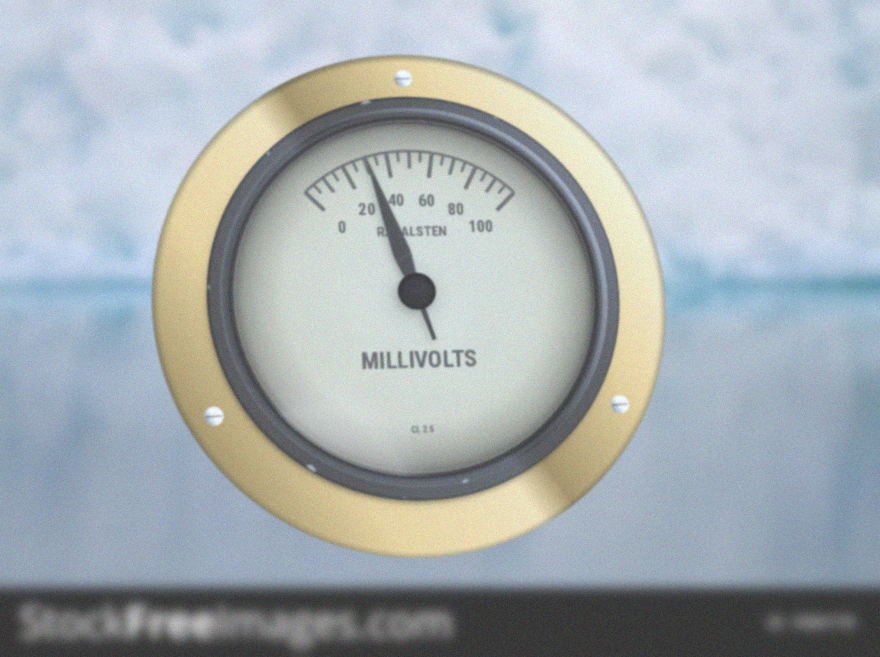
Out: 30mV
